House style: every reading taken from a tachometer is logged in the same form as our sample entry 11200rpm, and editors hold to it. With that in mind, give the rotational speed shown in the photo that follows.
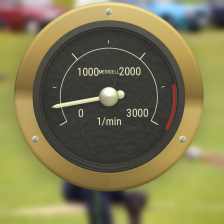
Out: 250rpm
